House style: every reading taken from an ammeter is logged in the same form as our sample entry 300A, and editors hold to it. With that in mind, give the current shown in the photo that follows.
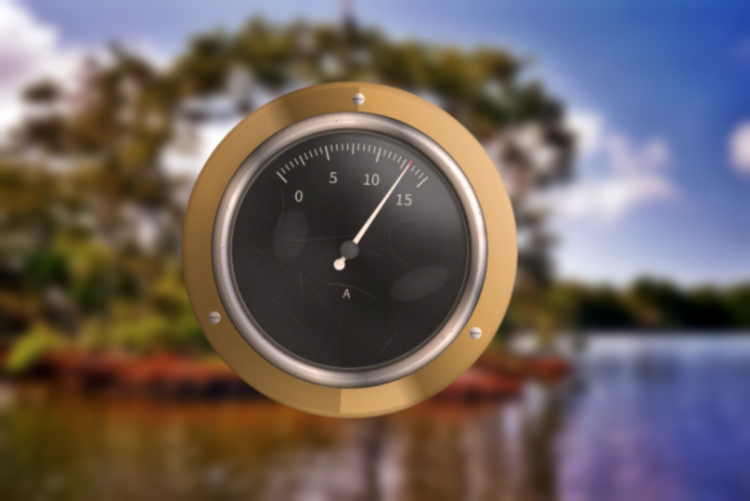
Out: 13A
